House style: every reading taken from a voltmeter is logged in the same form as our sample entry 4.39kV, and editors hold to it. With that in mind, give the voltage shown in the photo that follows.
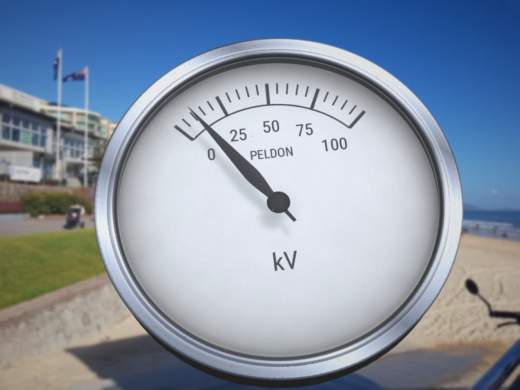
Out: 10kV
